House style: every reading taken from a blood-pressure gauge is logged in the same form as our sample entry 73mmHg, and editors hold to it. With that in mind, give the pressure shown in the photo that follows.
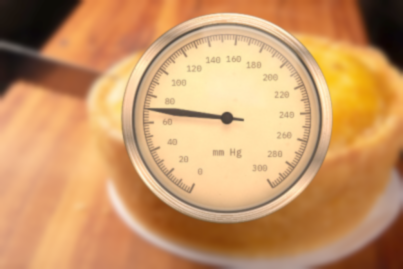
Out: 70mmHg
